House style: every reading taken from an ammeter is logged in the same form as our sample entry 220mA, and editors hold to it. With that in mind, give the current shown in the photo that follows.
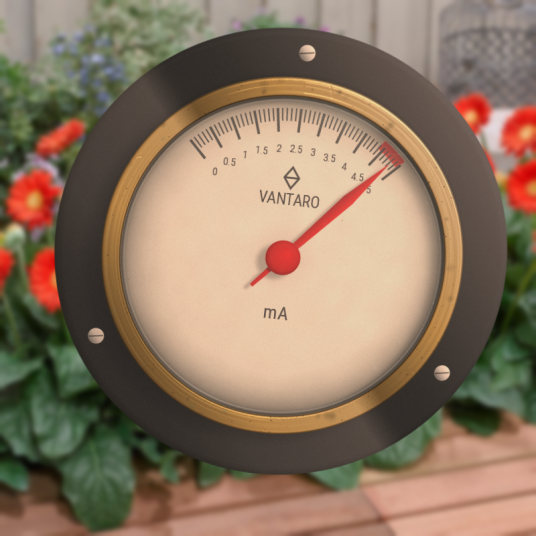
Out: 4.8mA
